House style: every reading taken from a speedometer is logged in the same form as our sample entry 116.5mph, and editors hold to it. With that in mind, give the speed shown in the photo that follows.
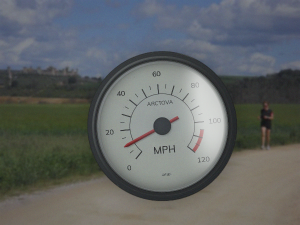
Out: 10mph
